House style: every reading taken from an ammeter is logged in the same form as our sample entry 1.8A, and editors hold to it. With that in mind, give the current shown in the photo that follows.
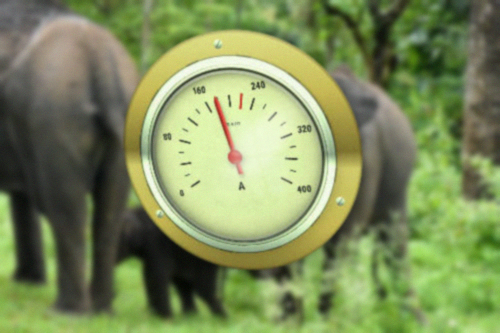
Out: 180A
